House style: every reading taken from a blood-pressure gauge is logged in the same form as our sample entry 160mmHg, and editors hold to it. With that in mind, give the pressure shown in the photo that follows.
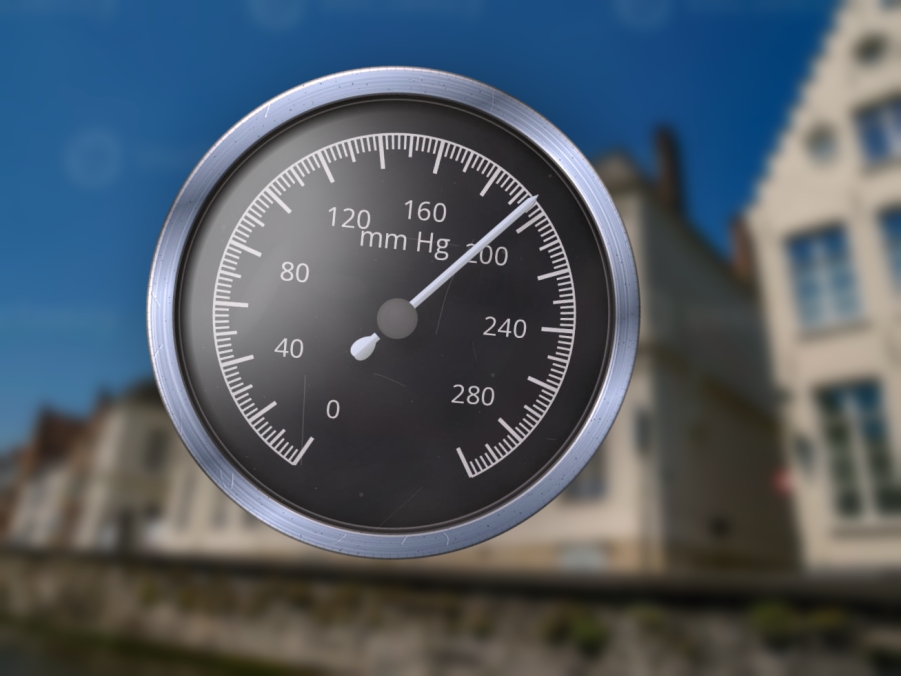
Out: 194mmHg
